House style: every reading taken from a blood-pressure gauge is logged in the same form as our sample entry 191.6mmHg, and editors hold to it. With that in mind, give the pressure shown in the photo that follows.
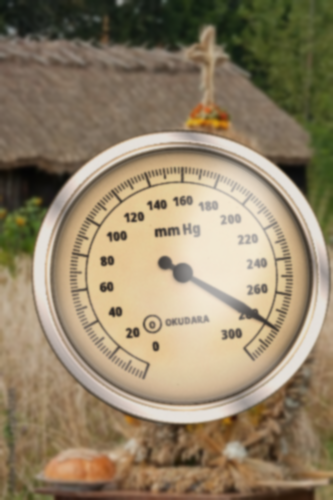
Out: 280mmHg
